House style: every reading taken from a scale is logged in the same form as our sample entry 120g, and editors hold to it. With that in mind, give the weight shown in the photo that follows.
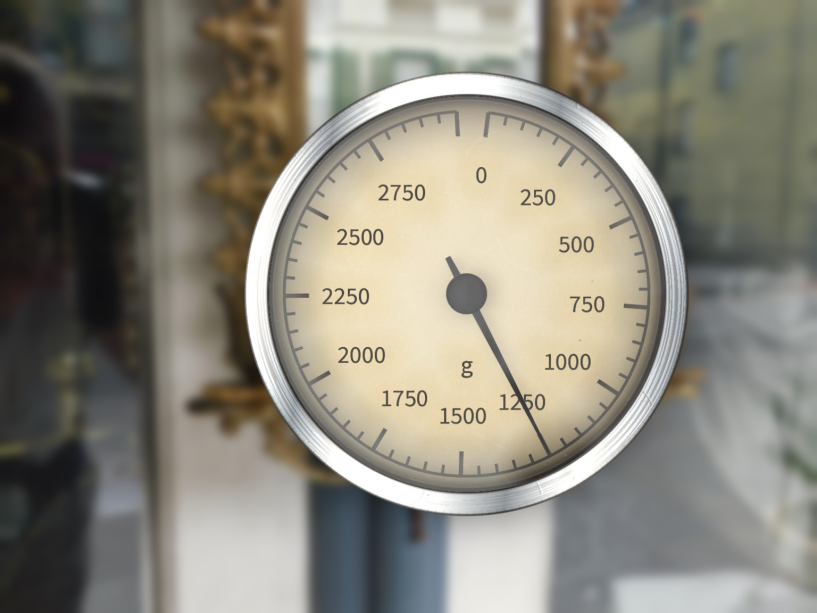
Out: 1250g
